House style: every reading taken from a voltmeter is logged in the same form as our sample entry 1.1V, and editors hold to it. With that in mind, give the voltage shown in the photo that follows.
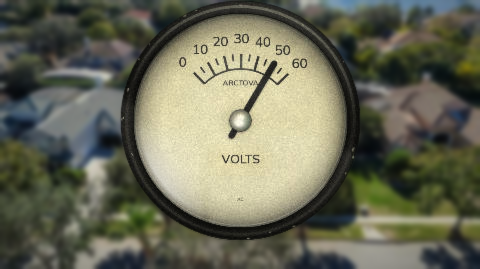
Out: 50V
